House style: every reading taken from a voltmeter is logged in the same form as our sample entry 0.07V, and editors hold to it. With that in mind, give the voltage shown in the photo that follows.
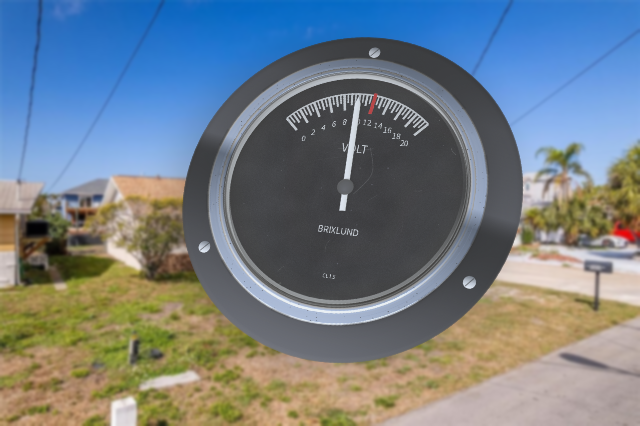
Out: 10V
